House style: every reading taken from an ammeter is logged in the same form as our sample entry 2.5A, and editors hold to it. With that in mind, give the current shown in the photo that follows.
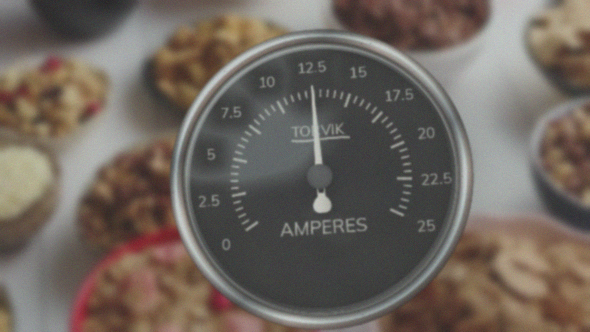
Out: 12.5A
